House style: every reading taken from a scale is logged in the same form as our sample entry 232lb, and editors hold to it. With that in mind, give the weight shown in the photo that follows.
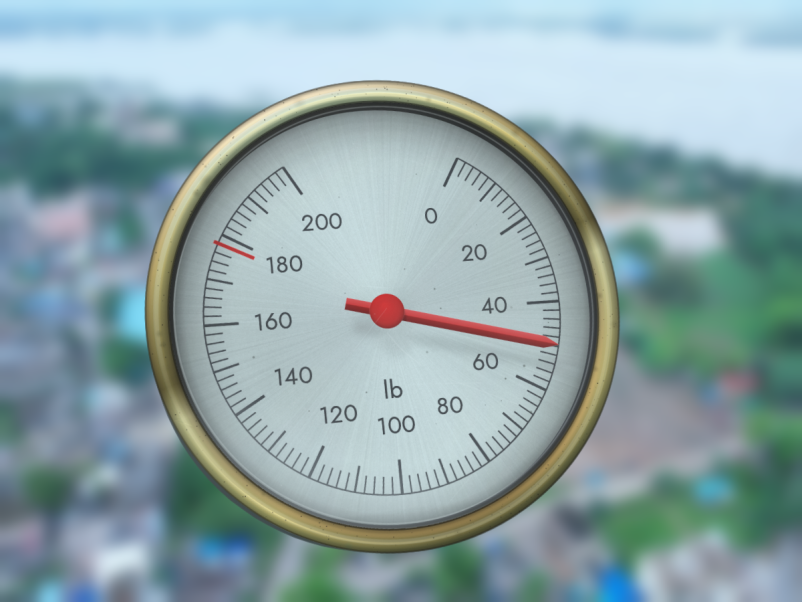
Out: 50lb
